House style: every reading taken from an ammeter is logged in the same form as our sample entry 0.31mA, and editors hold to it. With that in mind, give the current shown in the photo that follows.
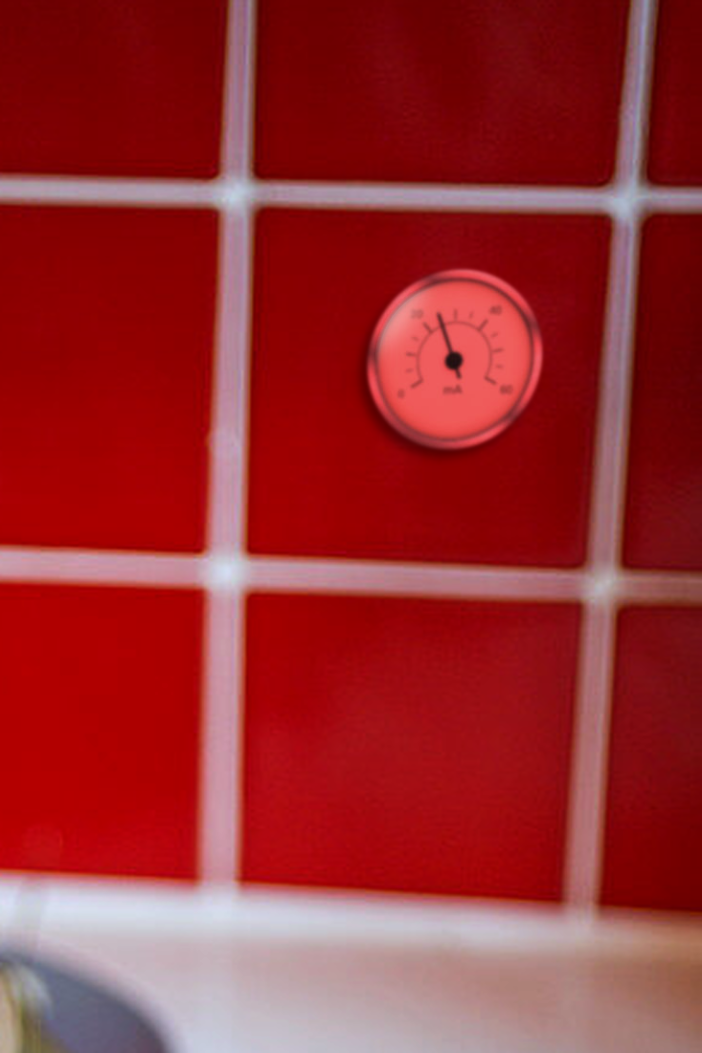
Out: 25mA
